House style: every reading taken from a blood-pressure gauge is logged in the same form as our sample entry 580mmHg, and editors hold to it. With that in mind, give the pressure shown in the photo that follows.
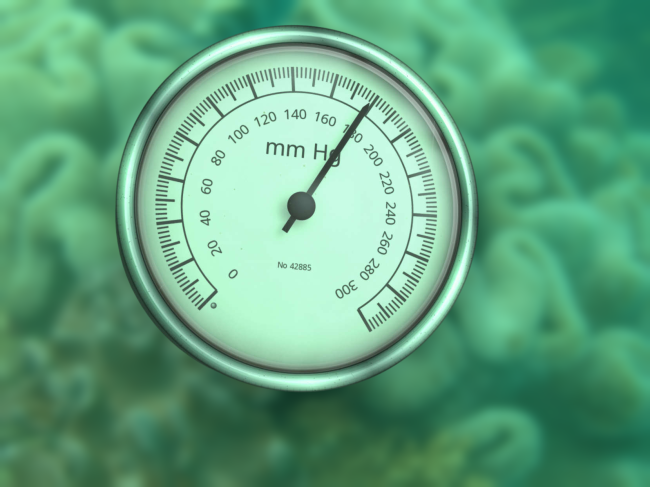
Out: 178mmHg
